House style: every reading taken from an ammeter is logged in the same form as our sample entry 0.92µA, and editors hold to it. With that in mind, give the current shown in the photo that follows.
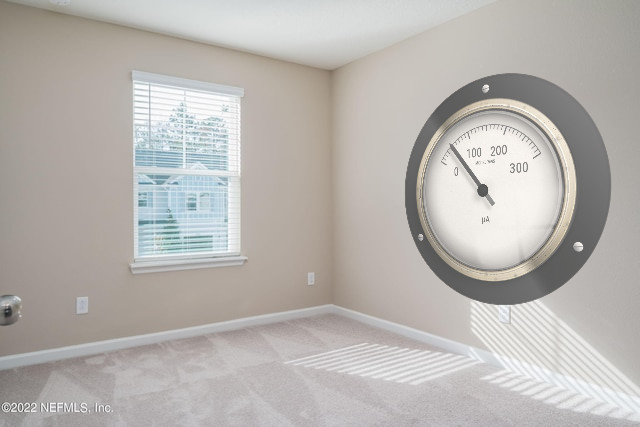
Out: 50µA
